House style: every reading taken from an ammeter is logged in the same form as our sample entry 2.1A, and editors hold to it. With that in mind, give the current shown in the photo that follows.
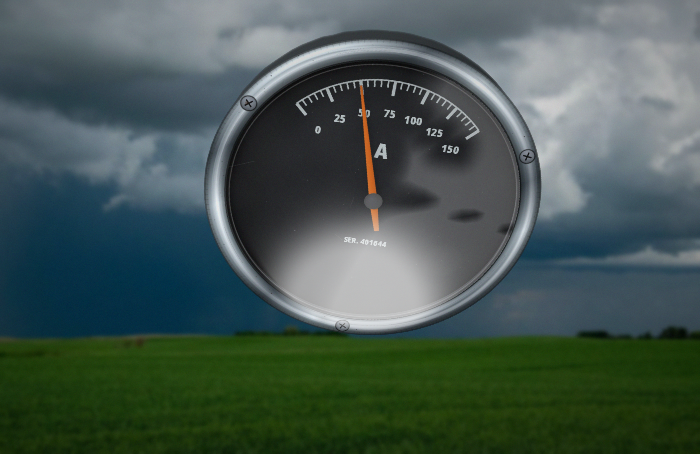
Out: 50A
